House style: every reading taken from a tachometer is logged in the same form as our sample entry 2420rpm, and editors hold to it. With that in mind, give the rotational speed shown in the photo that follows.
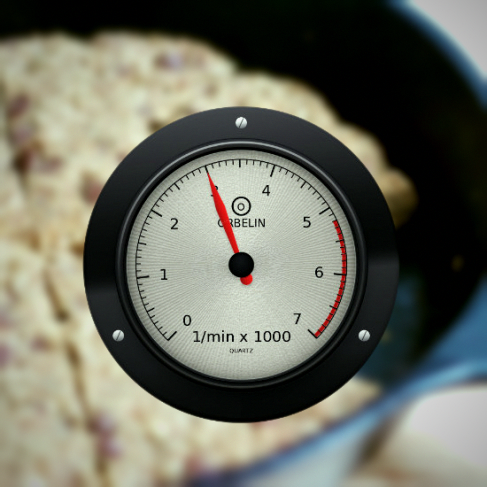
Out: 3000rpm
